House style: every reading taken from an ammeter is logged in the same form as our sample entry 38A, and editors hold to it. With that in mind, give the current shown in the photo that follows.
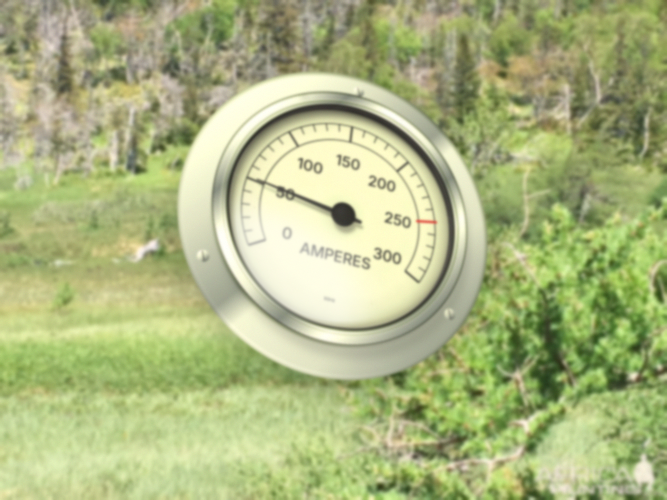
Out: 50A
